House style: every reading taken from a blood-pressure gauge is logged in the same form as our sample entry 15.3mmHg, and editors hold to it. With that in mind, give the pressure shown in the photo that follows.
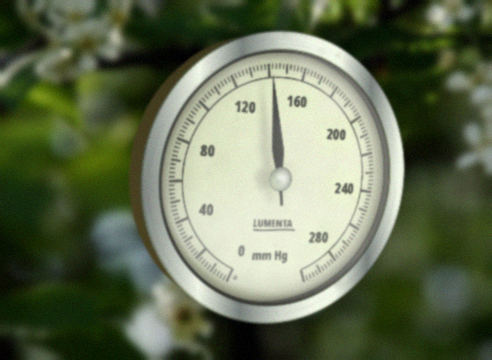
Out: 140mmHg
